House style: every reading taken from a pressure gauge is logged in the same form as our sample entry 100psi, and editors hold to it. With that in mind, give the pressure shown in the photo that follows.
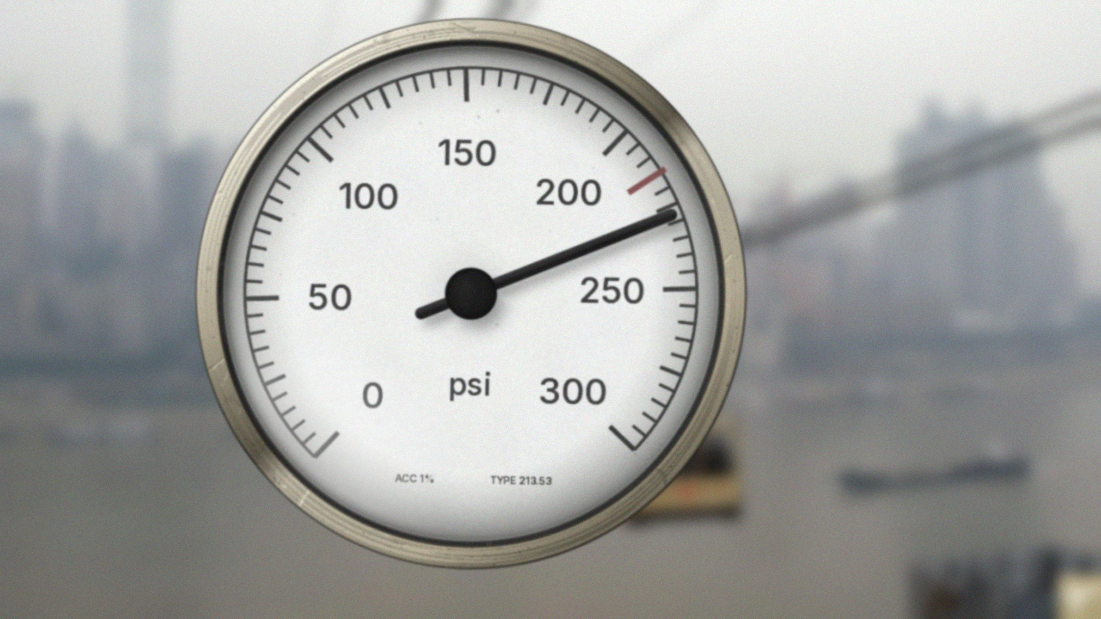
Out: 227.5psi
